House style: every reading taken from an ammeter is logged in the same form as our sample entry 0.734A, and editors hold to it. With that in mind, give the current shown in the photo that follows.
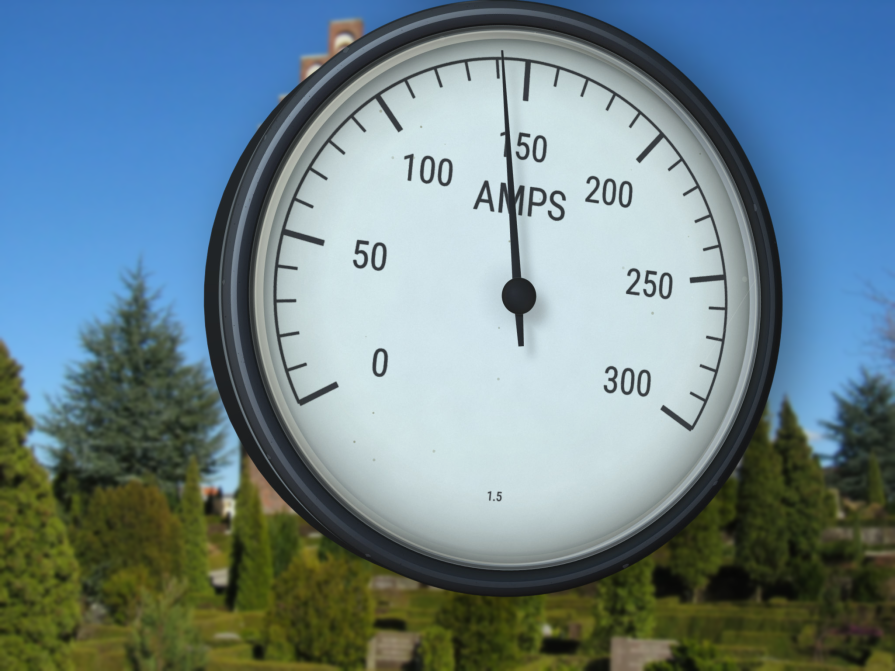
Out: 140A
